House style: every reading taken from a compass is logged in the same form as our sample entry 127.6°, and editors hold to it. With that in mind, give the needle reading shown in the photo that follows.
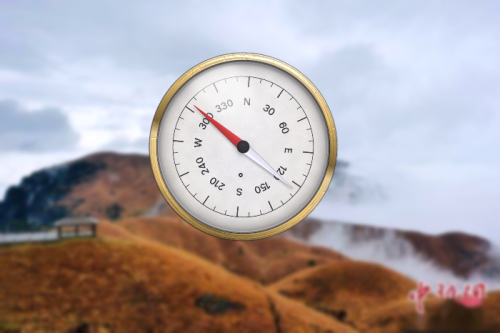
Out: 305°
